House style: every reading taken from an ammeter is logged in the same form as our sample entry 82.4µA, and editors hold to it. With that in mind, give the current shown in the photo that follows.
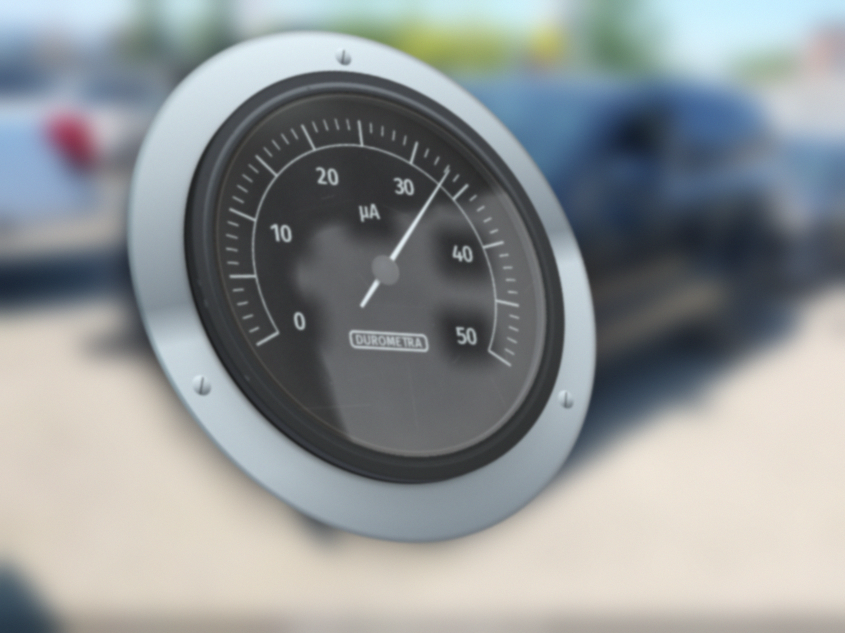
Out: 33µA
